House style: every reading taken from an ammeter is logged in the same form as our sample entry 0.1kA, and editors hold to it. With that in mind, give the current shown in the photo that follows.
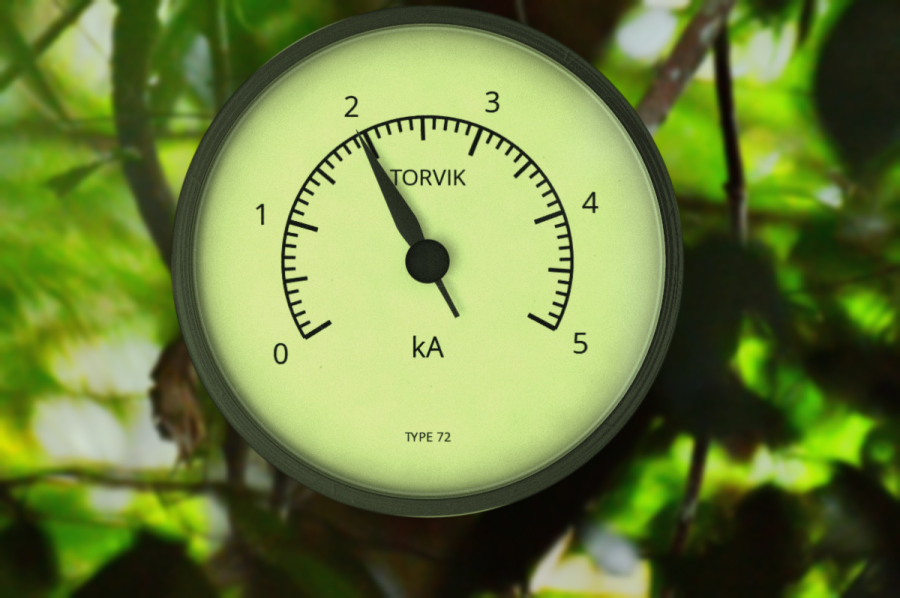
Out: 1.95kA
